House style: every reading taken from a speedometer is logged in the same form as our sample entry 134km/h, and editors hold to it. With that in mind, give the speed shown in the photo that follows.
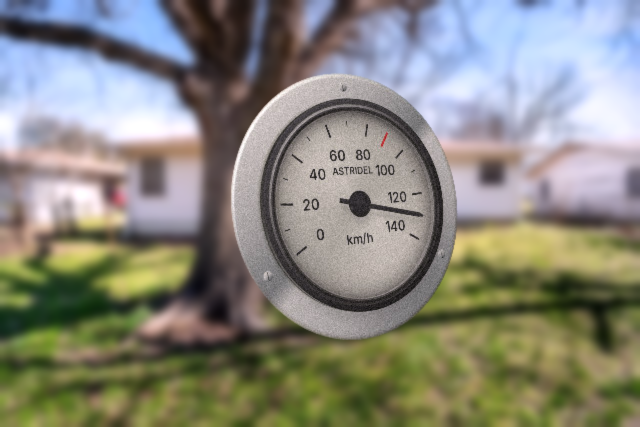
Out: 130km/h
